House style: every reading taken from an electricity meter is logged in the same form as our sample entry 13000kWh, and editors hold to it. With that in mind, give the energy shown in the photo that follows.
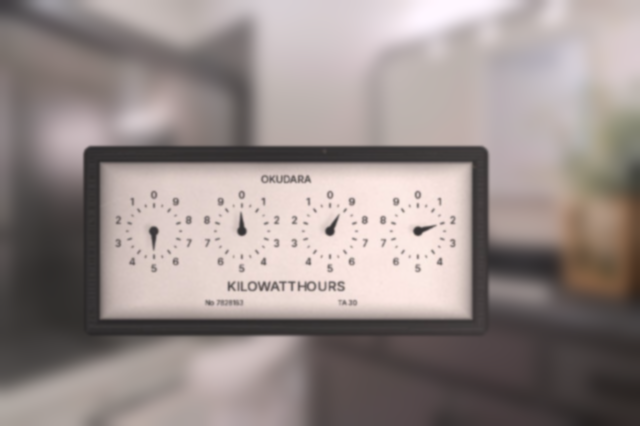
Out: 4992kWh
